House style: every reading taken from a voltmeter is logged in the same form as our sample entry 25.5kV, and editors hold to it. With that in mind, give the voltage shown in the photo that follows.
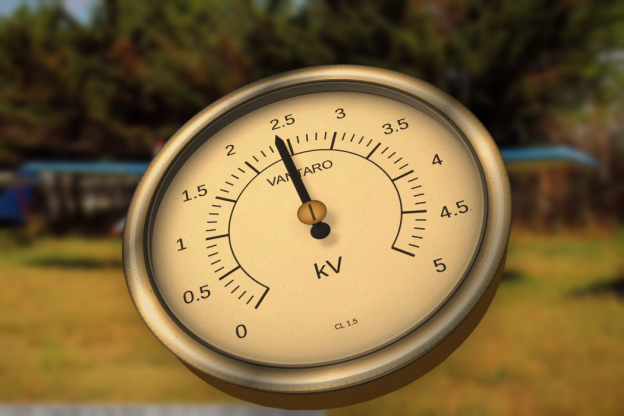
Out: 2.4kV
